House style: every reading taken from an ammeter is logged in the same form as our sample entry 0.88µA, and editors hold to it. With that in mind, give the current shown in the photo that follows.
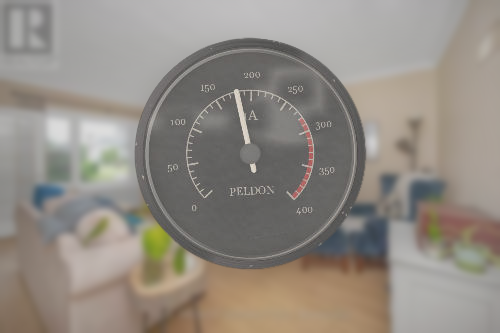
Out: 180µA
